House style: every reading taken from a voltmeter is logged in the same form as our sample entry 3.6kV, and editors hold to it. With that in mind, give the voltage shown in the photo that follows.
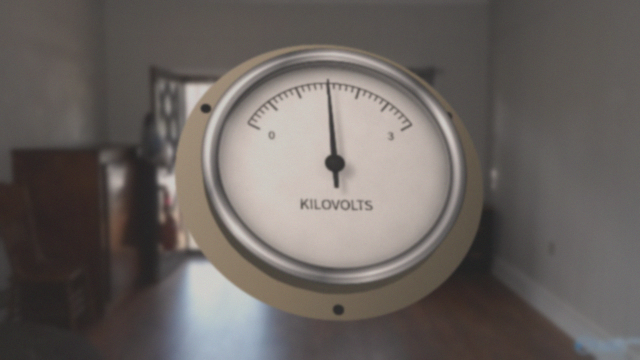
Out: 1.5kV
